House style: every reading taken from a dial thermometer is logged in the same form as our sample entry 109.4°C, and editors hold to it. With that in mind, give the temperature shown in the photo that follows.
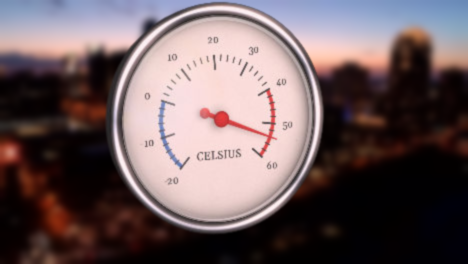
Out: 54°C
